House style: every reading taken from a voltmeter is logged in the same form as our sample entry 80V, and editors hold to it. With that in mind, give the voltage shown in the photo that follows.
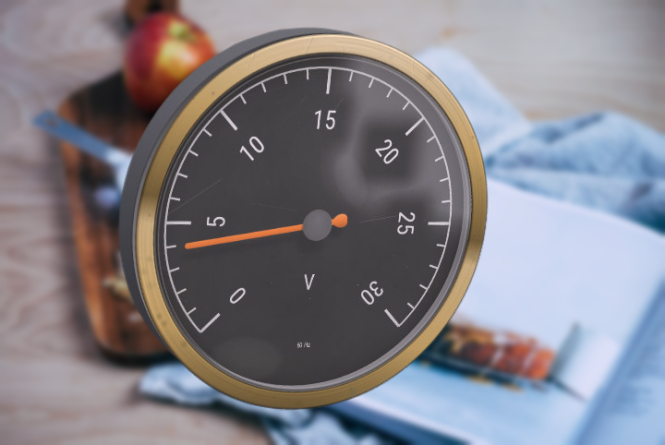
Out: 4V
